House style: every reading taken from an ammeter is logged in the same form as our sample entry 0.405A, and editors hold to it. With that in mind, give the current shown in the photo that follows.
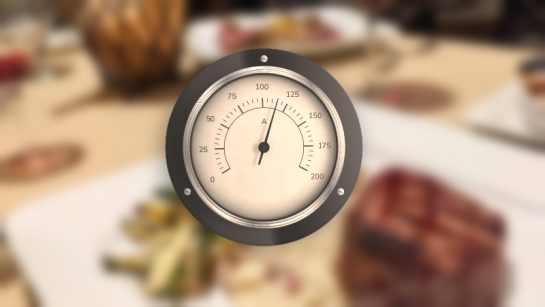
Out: 115A
